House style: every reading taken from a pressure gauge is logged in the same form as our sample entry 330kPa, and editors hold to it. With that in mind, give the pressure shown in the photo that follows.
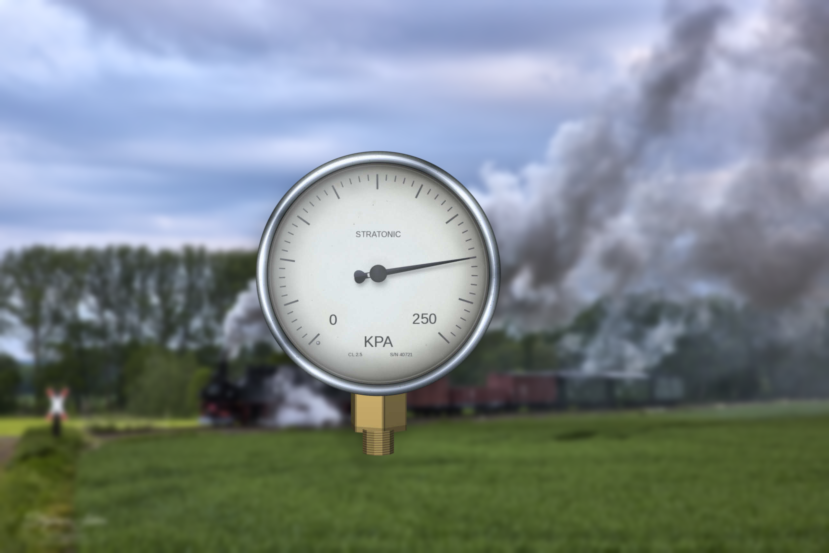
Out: 200kPa
